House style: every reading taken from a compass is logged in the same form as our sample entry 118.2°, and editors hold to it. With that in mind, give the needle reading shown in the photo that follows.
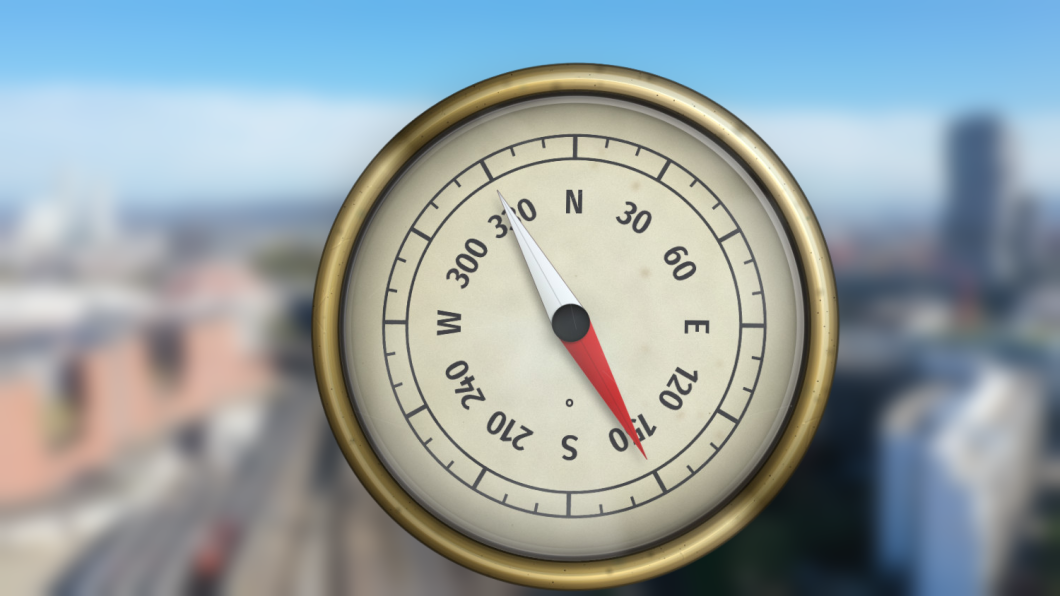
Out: 150°
